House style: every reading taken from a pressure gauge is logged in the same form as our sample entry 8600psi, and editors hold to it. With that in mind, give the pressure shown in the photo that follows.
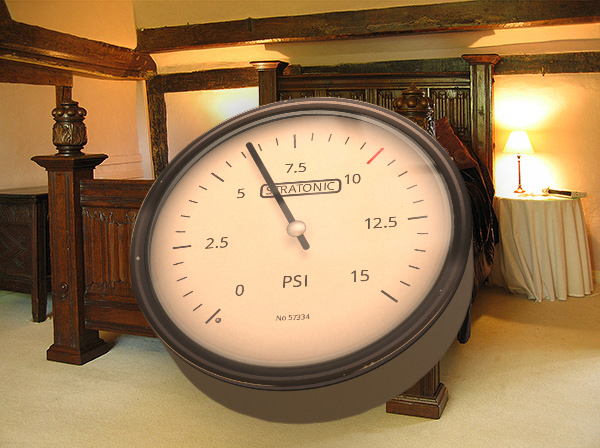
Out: 6.25psi
